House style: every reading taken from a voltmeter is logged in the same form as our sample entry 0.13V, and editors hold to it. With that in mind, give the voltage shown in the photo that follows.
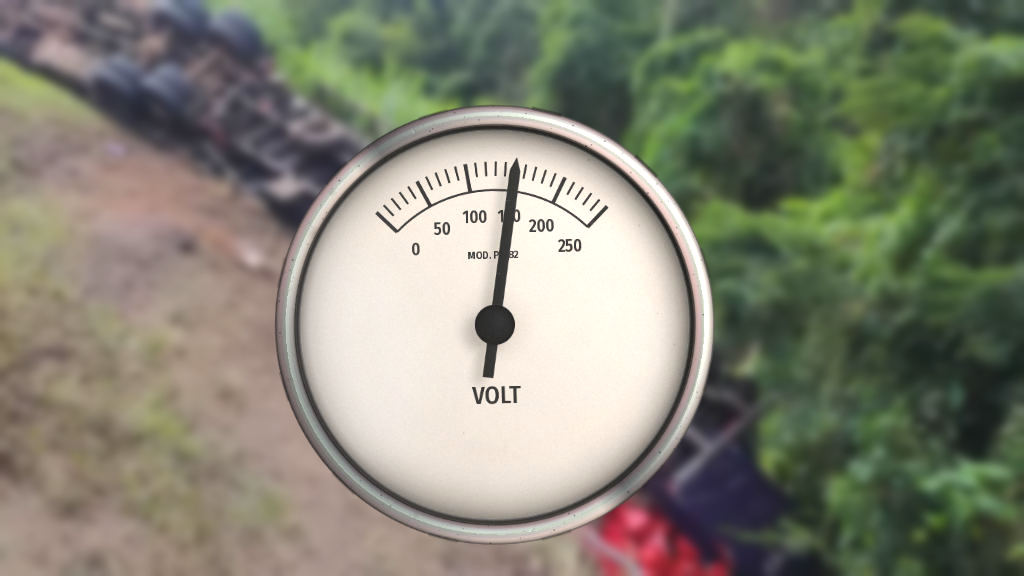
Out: 150V
